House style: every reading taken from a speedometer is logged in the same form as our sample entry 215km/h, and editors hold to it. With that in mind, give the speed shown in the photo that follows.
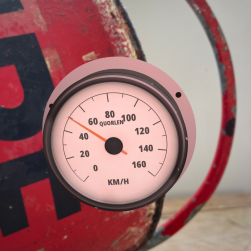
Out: 50km/h
